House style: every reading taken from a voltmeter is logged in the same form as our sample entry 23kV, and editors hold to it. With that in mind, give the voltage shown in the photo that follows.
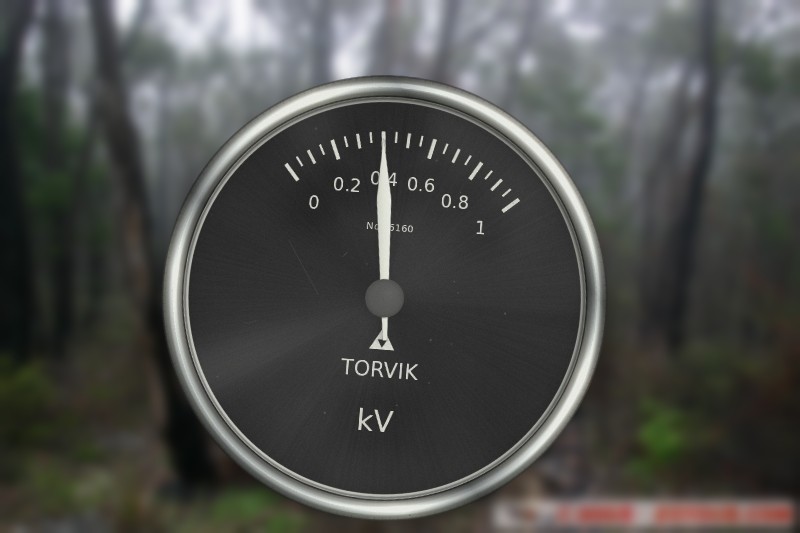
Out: 0.4kV
